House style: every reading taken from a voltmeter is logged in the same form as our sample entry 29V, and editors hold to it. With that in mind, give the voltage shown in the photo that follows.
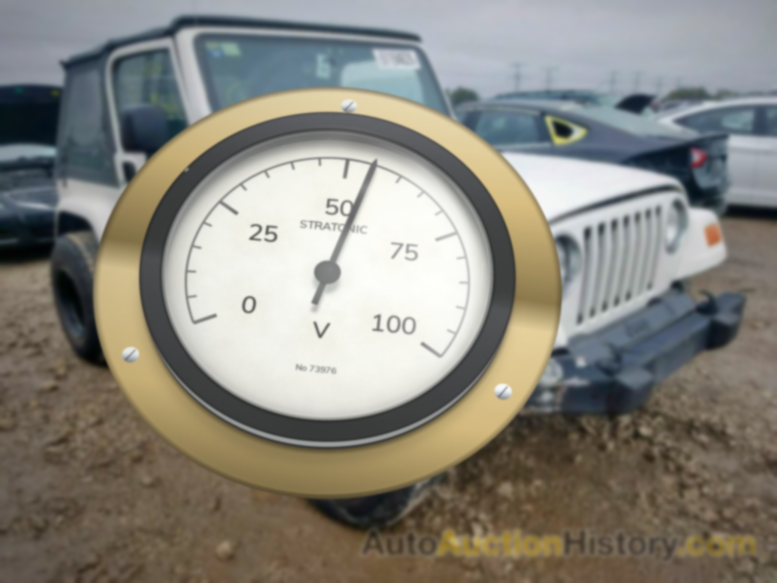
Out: 55V
